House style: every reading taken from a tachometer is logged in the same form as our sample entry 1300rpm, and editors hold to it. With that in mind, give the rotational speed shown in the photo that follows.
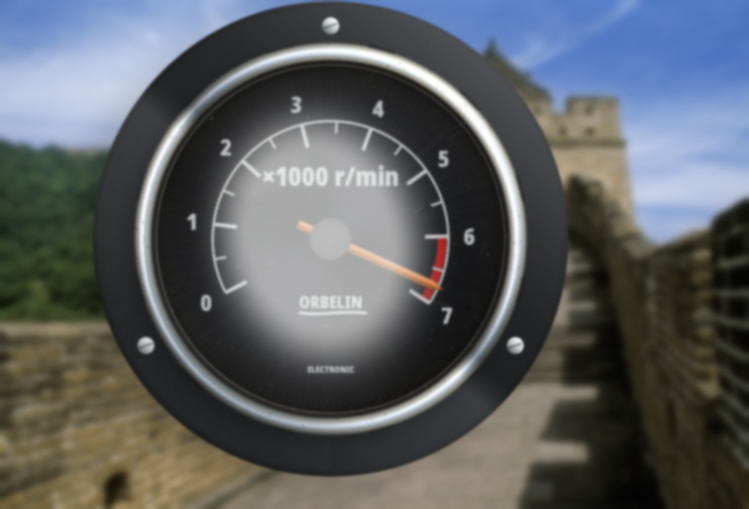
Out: 6750rpm
